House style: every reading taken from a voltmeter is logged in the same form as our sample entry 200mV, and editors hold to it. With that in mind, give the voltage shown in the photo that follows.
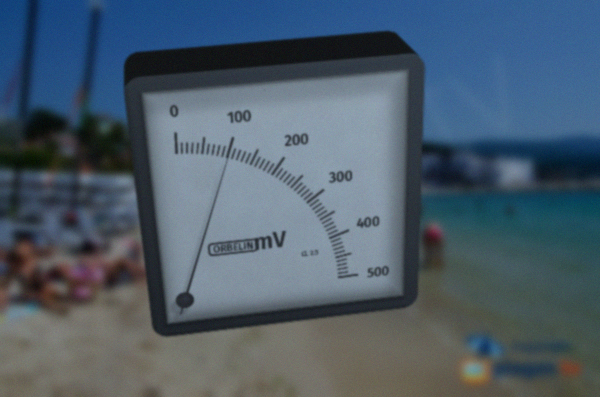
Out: 100mV
